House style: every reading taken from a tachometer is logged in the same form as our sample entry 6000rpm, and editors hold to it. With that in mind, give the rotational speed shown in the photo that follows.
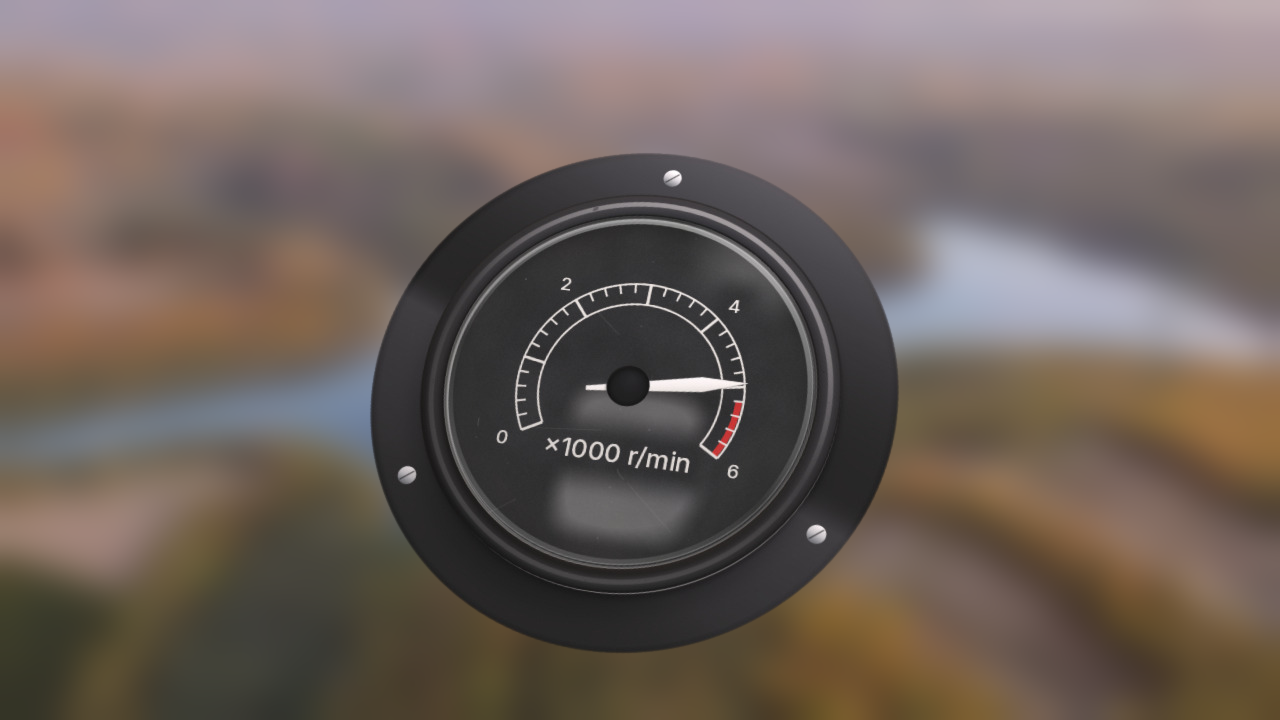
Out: 5000rpm
